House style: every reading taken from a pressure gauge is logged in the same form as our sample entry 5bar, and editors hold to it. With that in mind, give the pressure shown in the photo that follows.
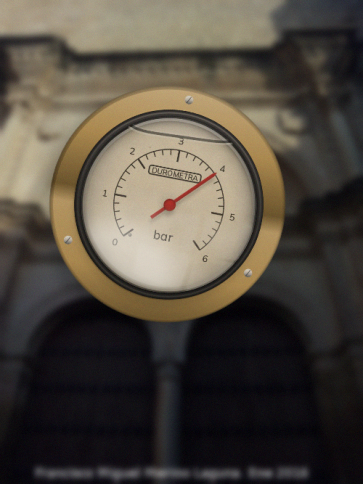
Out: 4bar
